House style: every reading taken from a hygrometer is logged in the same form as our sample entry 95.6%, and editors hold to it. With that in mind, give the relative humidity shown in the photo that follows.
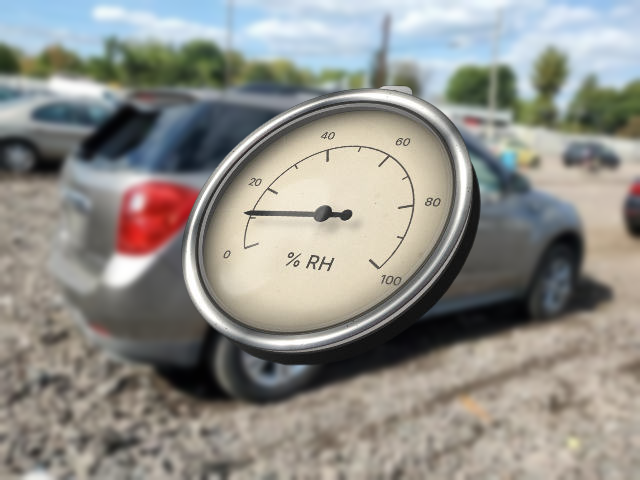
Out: 10%
